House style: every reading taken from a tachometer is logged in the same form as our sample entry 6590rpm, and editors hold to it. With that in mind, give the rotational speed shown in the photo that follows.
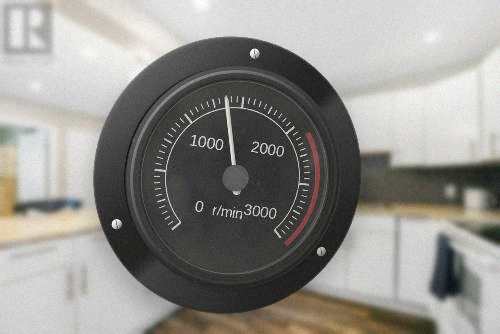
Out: 1350rpm
